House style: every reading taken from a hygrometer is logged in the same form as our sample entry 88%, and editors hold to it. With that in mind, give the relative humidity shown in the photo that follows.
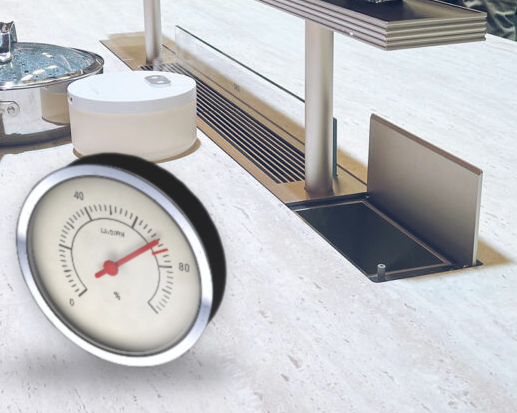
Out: 70%
